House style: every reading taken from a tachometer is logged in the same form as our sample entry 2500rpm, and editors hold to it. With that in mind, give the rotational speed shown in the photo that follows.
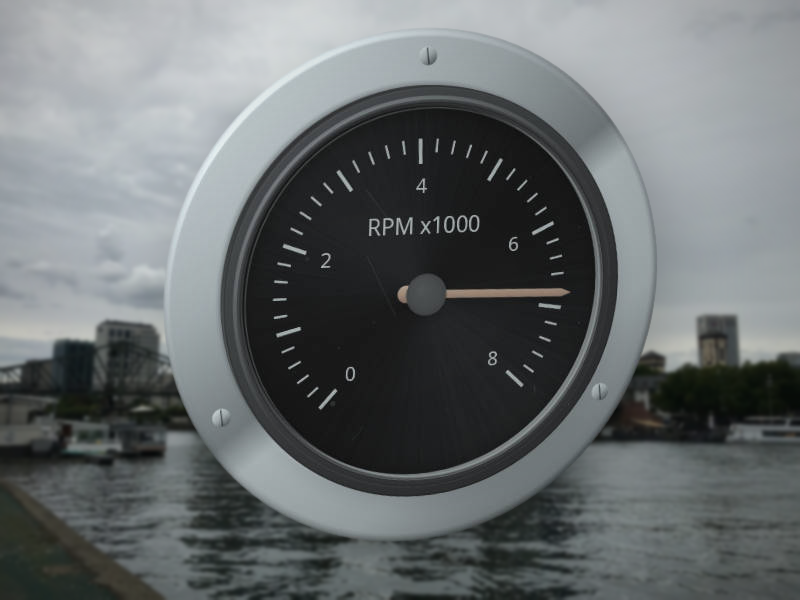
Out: 6800rpm
